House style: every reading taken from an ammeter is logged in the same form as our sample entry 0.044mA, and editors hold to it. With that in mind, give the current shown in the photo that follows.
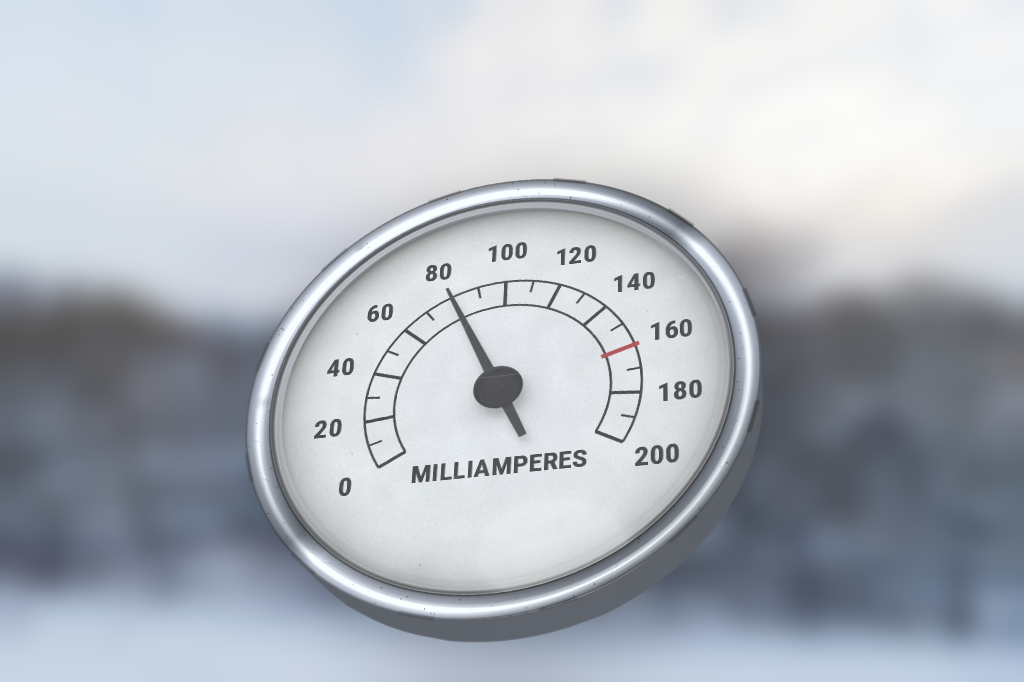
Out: 80mA
